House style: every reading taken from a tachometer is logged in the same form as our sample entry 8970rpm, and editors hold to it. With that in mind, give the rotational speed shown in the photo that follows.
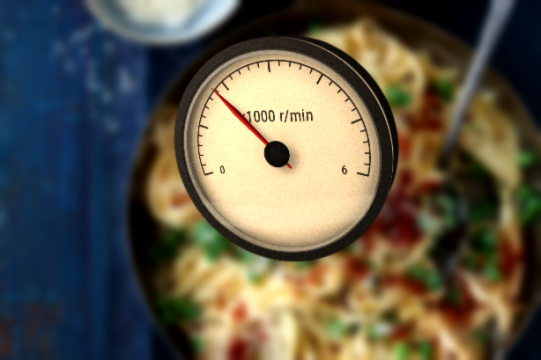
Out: 1800rpm
